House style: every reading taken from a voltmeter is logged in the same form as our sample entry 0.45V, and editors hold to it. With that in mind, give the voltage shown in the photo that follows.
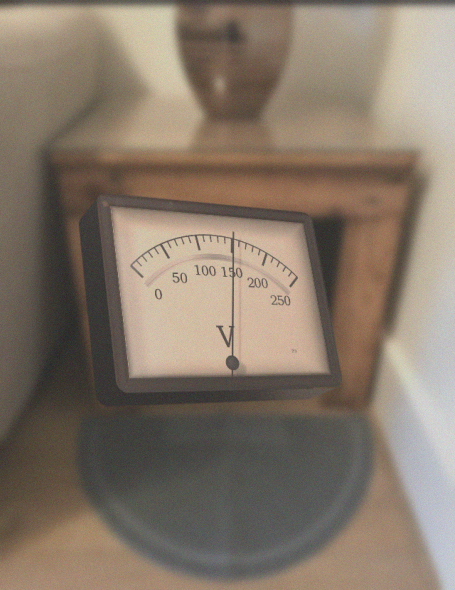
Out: 150V
